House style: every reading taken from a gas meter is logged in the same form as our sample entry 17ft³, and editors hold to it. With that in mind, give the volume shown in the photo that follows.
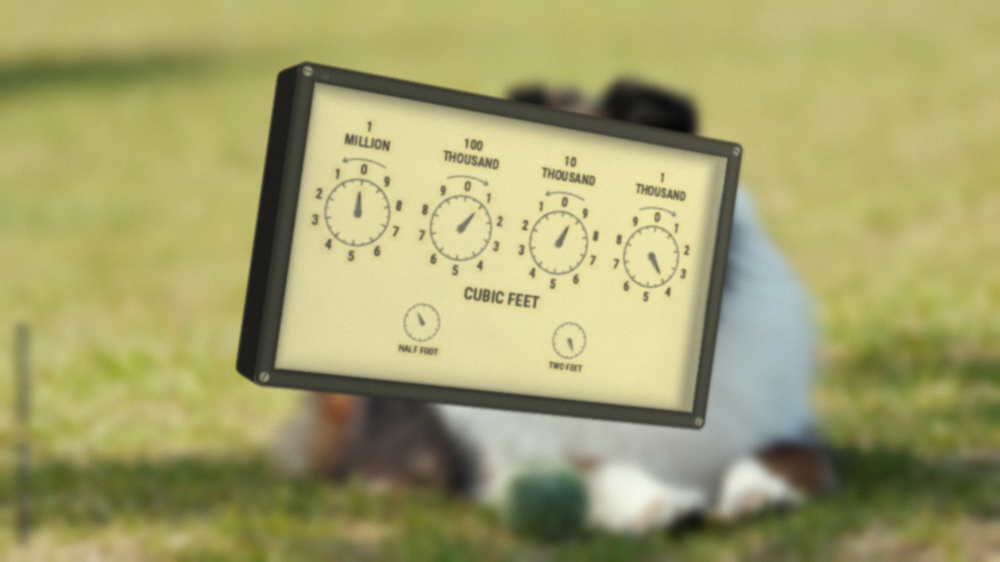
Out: 9400ft³
